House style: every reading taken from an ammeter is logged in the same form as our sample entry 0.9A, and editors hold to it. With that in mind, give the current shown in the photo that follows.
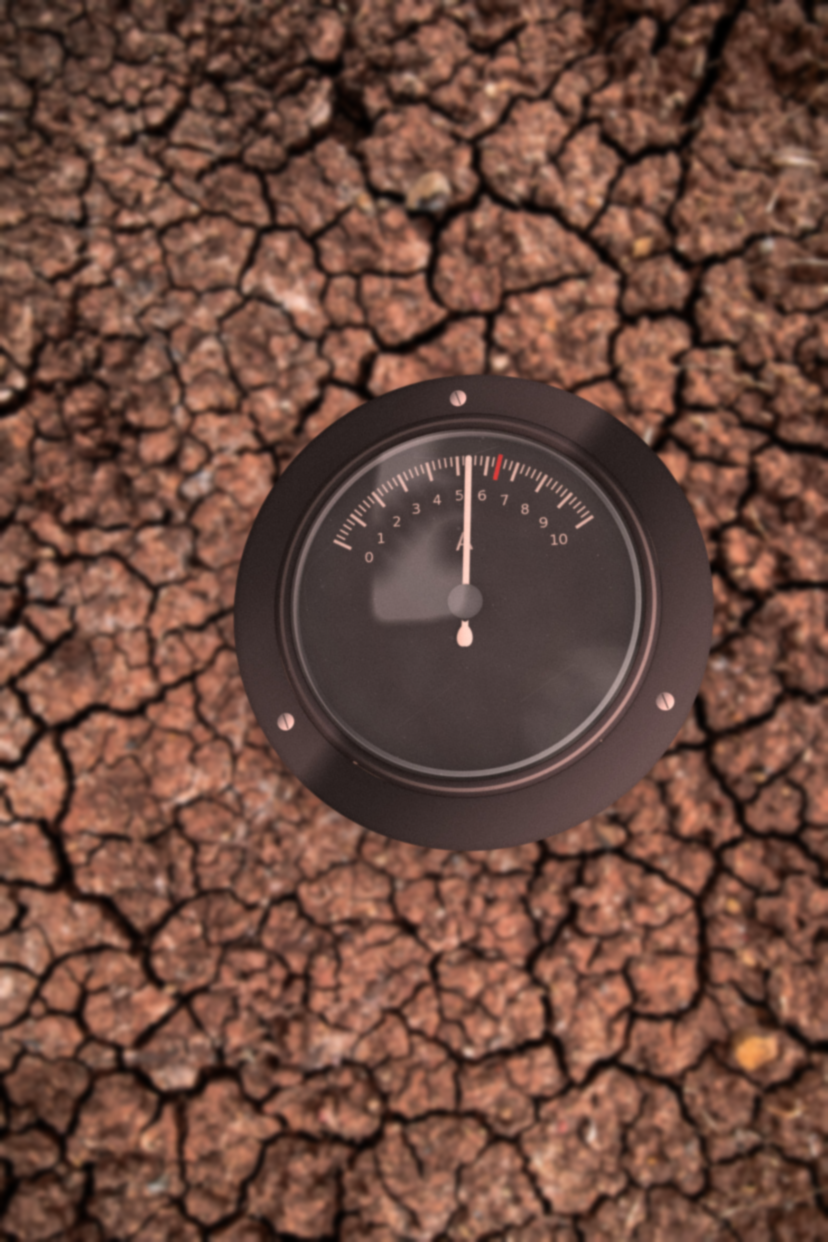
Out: 5.4A
